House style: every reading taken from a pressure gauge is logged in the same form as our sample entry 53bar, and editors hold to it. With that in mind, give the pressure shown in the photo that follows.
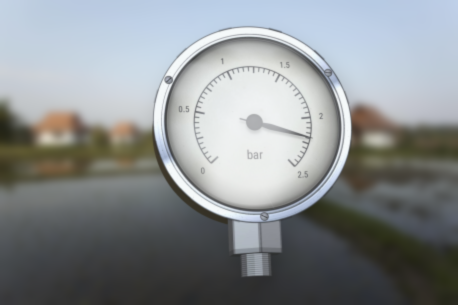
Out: 2.2bar
